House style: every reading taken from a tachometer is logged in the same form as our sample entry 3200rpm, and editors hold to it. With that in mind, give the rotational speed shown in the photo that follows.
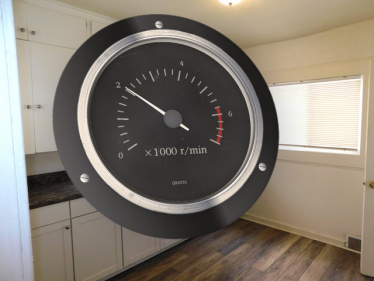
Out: 2000rpm
